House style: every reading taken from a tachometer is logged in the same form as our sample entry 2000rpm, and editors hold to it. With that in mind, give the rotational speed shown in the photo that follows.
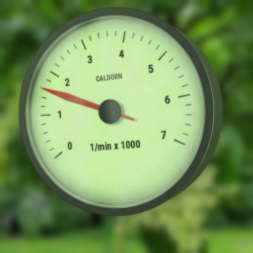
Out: 1600rpm
